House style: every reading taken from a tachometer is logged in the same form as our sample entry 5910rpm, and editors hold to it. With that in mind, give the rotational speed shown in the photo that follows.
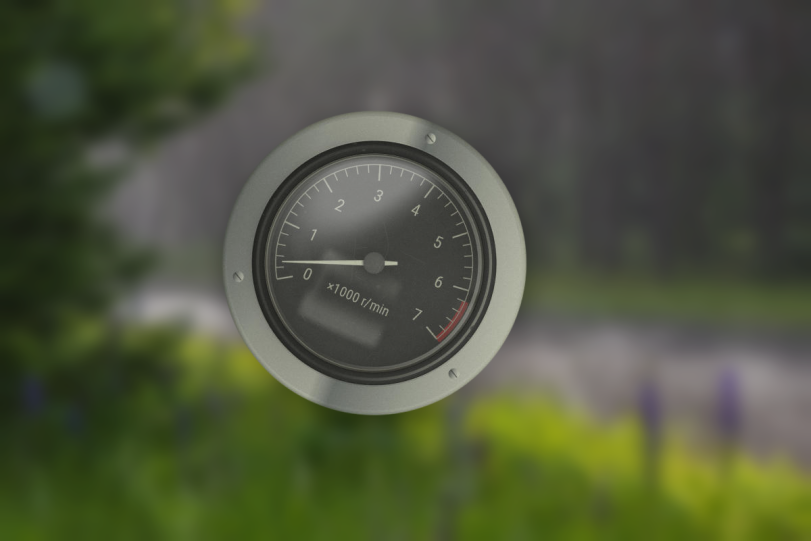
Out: 300rpm
